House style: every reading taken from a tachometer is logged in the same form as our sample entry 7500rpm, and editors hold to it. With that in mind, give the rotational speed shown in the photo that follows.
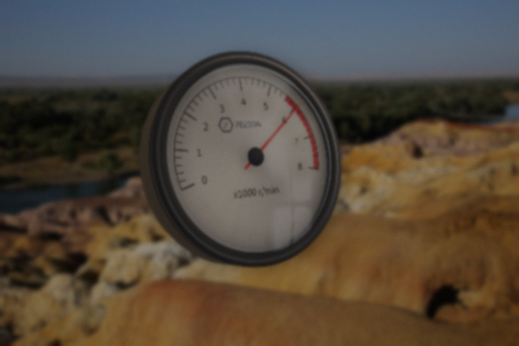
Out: 6000rpm
